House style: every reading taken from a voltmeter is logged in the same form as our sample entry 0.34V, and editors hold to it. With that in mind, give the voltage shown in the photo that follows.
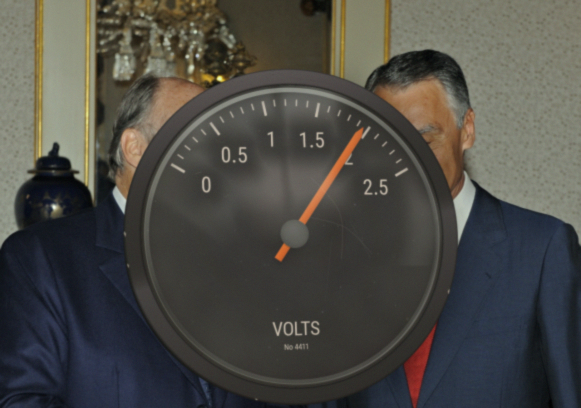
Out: 1.95V
